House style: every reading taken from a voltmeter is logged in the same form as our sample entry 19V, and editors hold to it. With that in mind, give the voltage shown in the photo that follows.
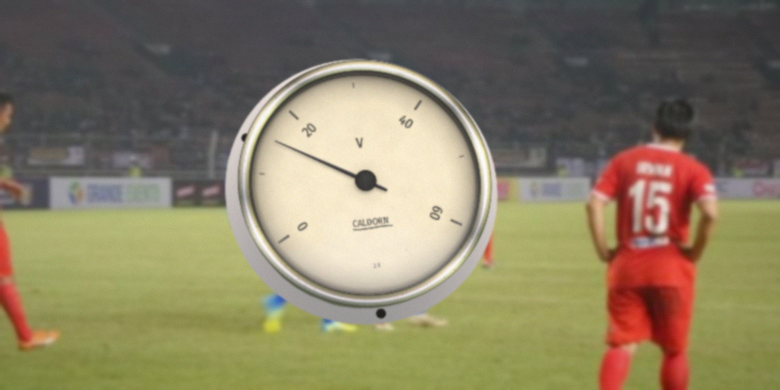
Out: 15V
